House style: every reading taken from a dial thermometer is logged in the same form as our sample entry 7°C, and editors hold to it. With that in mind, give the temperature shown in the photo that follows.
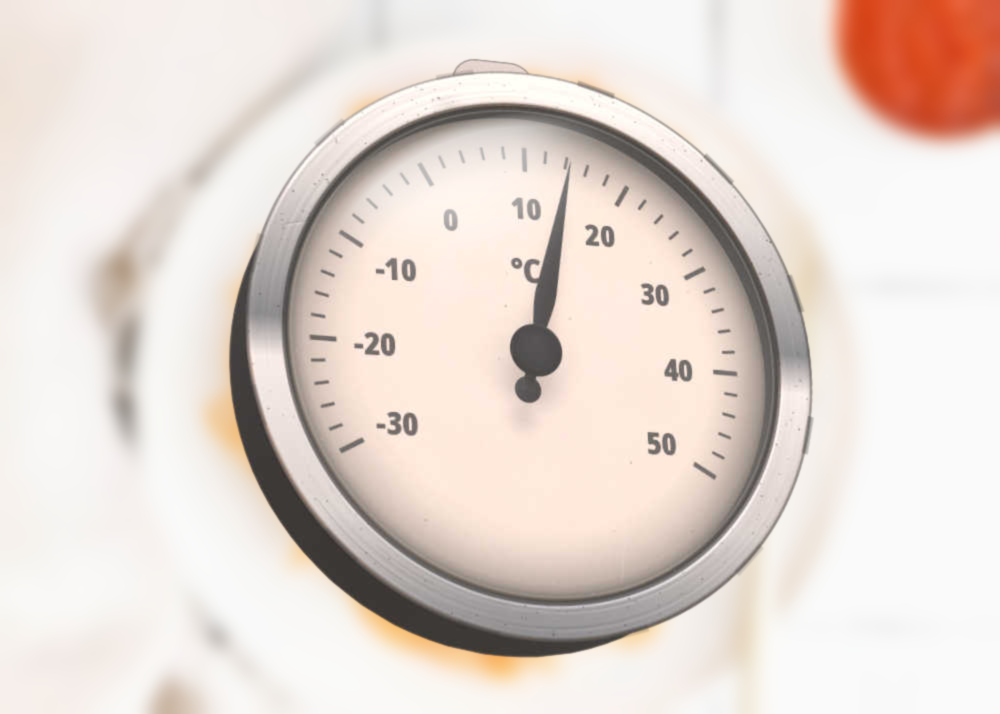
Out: 14°C
